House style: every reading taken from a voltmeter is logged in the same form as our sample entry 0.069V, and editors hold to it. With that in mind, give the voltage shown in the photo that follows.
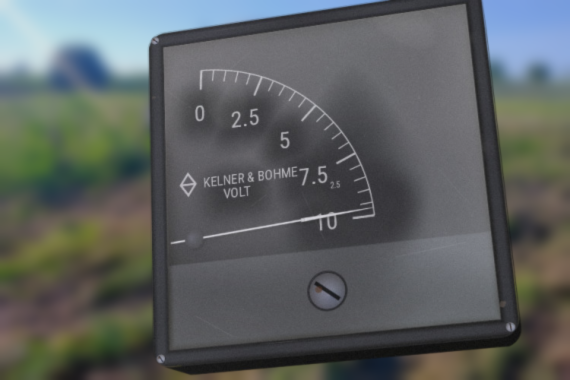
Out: 9.75V
